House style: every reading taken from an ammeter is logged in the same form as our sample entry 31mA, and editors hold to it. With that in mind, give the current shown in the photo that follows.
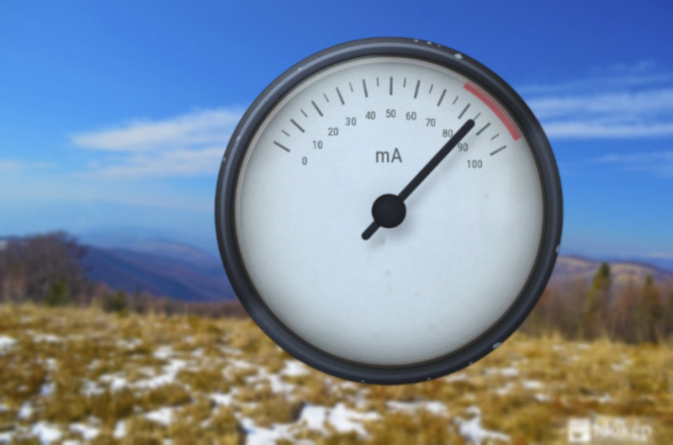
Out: 85mA
